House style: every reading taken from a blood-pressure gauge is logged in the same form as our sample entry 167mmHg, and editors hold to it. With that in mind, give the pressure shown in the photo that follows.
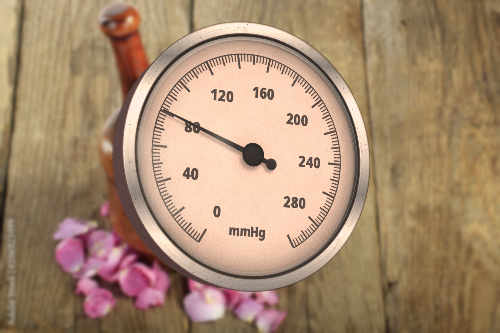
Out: 80mmHg
